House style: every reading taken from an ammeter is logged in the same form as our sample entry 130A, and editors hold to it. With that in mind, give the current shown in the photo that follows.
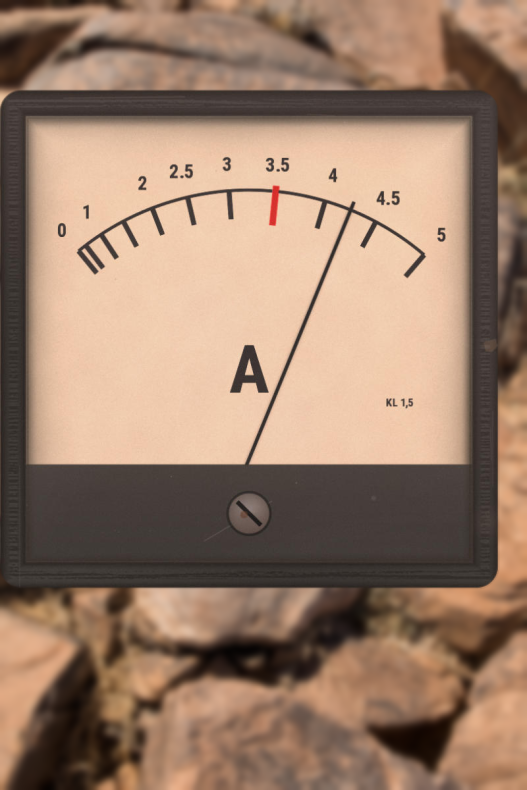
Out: 4.25A
